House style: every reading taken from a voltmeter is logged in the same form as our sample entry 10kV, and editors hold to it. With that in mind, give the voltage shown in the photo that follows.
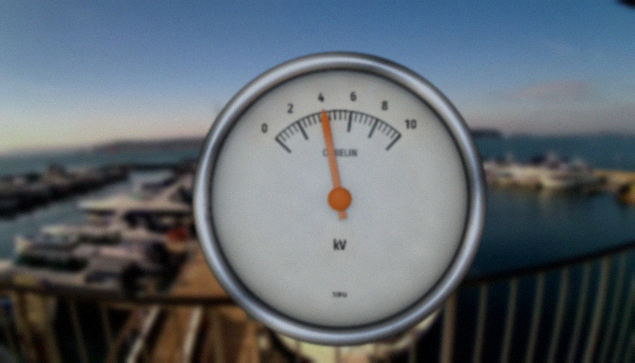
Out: 4kV
